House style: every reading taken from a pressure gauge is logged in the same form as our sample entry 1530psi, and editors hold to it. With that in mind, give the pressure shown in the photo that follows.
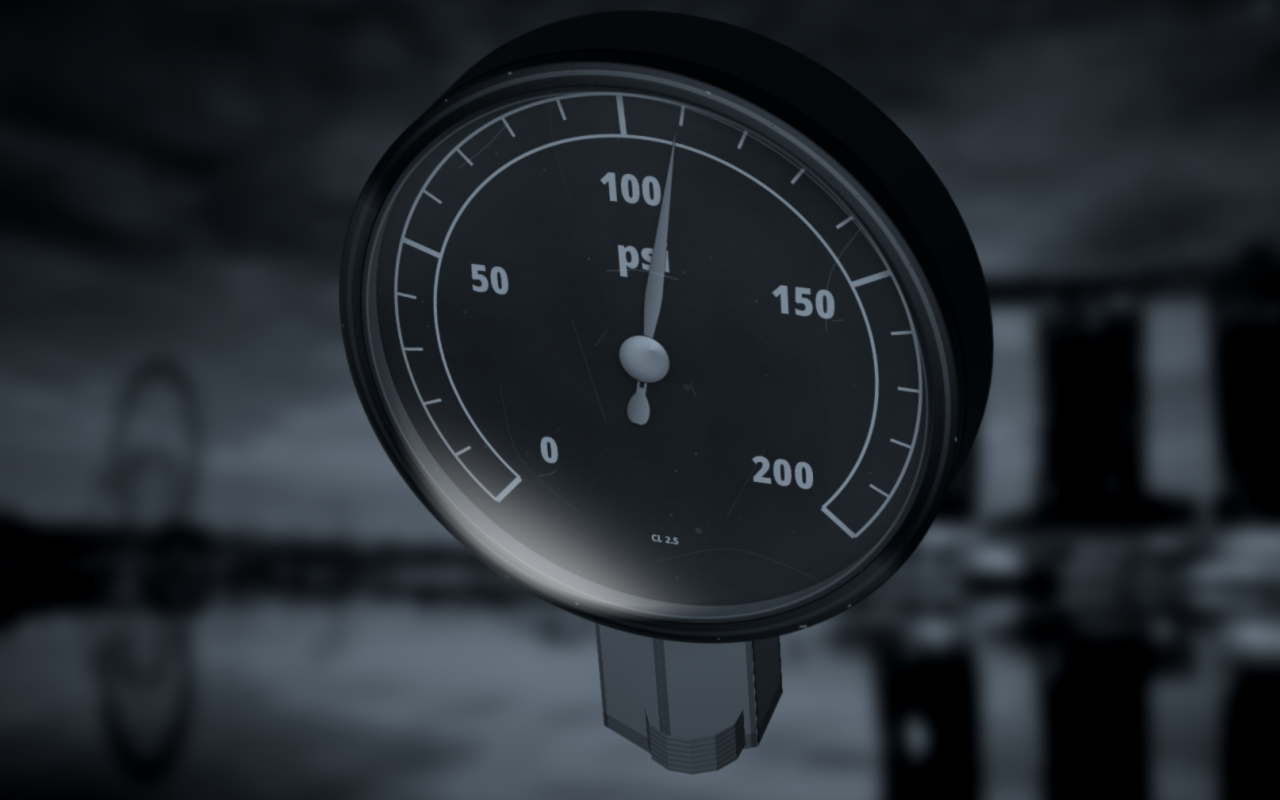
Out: 110psi
